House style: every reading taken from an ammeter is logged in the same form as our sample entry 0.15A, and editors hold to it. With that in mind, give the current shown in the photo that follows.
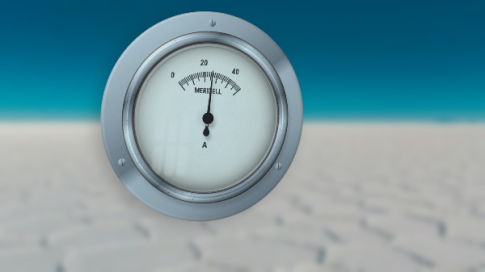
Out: 25A
